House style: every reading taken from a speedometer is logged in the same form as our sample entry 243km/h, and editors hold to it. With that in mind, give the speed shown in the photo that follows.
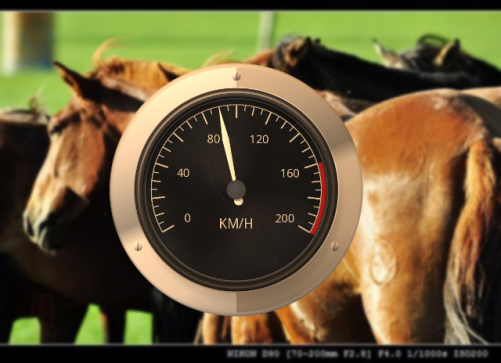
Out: 90km/h
